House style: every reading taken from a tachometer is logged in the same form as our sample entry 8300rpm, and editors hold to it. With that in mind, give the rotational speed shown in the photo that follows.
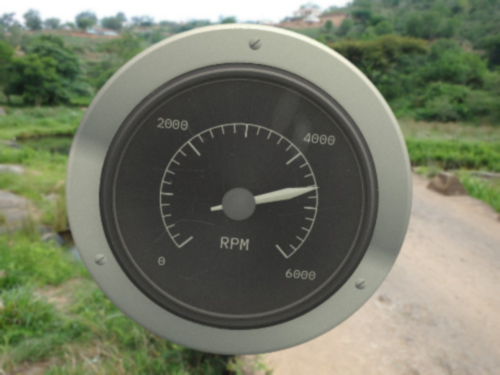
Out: 4600rpm
